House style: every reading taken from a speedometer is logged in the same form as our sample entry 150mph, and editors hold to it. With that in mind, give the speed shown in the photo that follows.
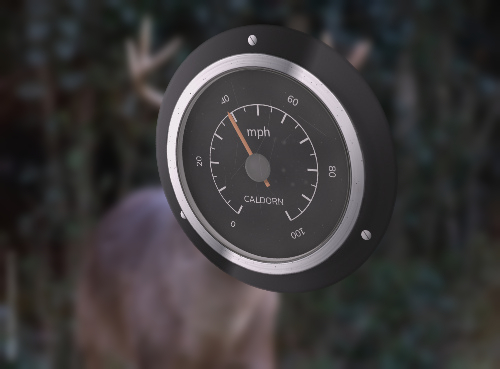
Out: 40mph
